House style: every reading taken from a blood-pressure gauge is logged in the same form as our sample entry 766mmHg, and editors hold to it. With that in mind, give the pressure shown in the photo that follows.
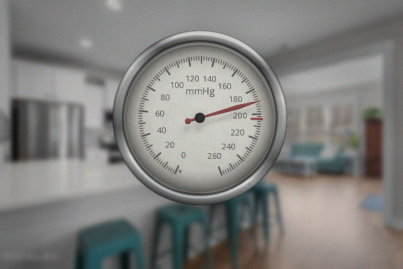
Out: 190mmHg
